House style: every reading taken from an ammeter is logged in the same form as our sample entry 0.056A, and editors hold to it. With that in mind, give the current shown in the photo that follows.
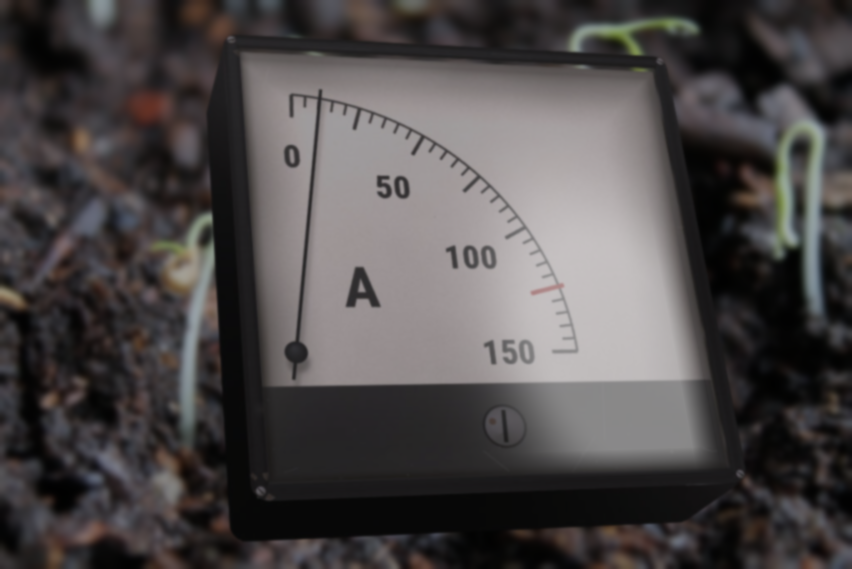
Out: 10A
